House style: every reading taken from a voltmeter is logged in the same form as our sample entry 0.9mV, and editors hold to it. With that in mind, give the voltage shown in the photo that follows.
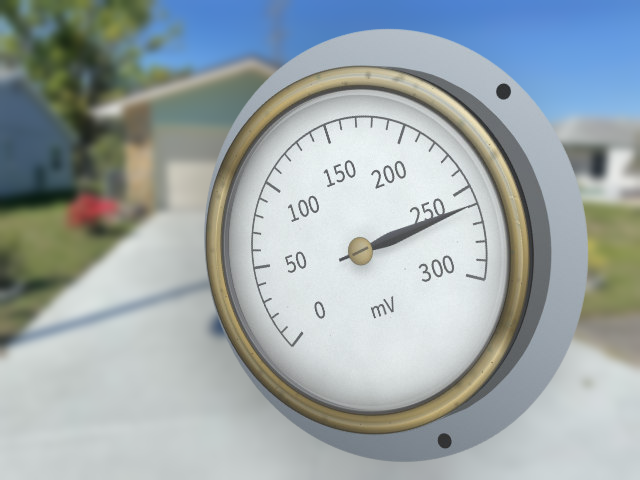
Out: 260mV
